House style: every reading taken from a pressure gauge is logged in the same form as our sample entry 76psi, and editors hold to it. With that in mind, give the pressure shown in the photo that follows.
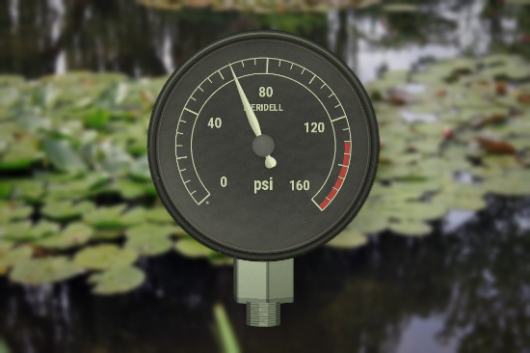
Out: 65psi
